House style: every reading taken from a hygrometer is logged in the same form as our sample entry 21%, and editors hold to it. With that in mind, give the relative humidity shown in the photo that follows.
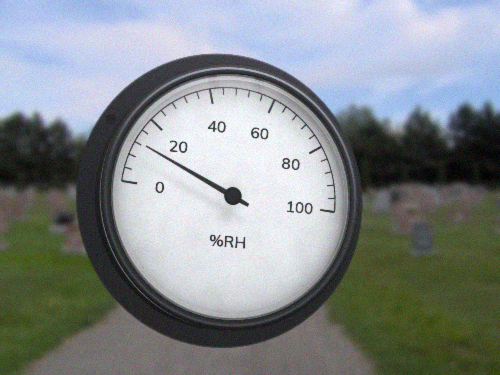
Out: 12%
